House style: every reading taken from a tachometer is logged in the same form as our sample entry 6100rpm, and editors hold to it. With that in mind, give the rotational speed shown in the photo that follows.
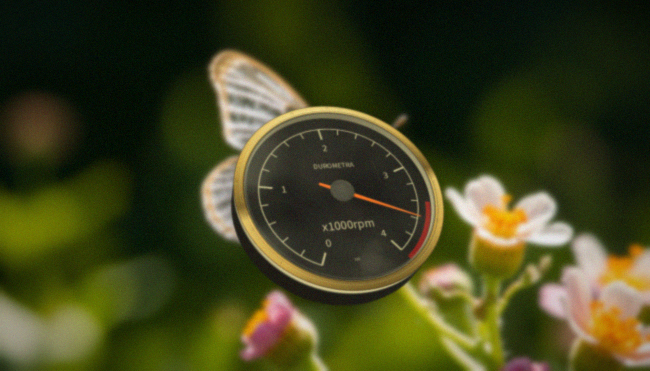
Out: 3600rpm
